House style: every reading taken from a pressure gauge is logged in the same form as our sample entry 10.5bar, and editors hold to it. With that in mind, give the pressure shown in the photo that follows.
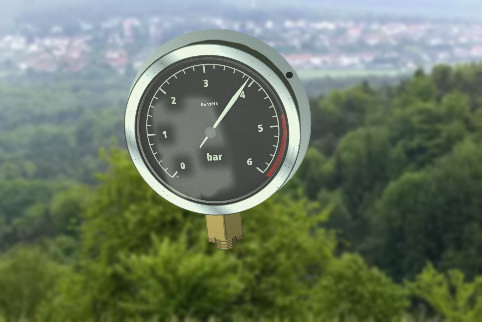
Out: 3.9bar
